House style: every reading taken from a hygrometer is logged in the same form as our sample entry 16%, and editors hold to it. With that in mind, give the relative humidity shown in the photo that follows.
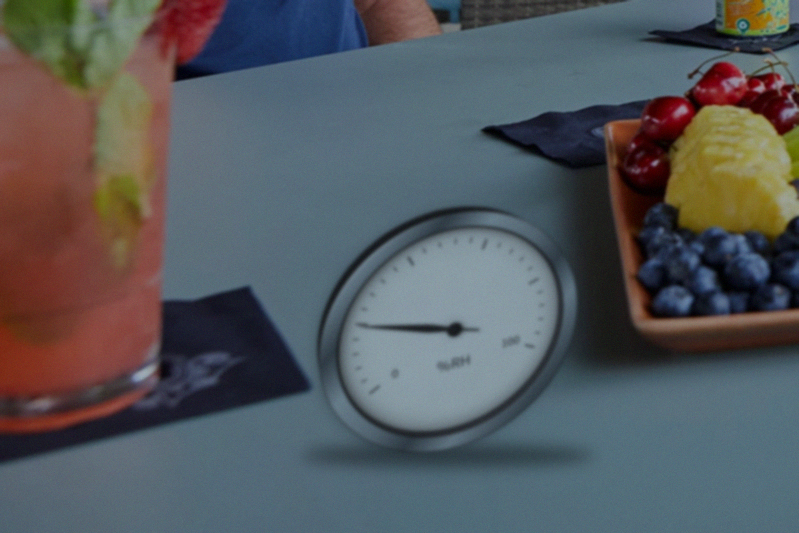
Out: 20%
